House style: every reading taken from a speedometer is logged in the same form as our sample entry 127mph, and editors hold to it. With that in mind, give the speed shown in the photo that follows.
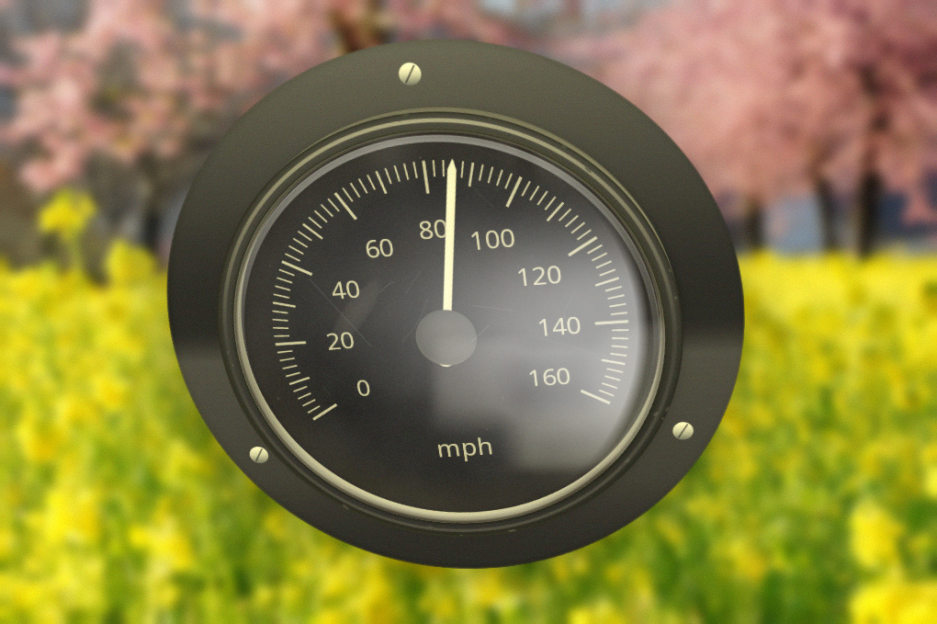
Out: 86mph
